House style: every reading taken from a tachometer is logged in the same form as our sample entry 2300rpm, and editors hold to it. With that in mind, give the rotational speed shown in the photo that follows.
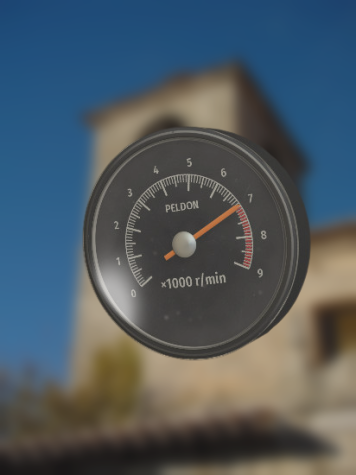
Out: 7000rpm
